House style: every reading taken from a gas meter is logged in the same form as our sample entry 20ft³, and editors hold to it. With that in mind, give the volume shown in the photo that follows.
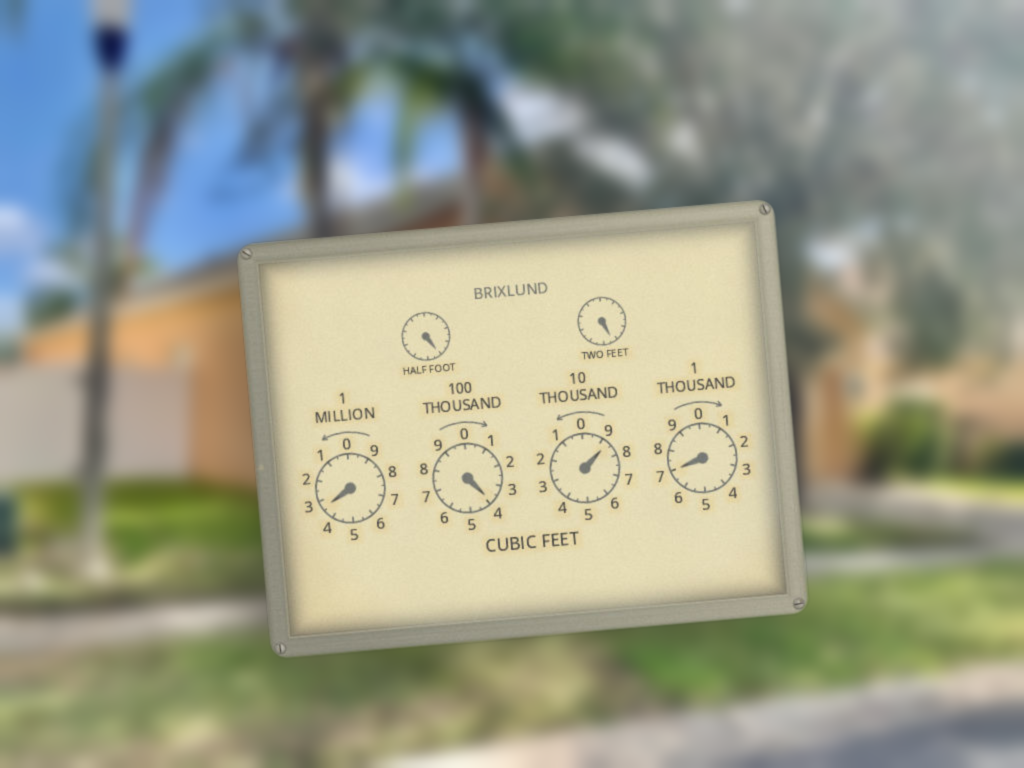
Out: 338700ft³
